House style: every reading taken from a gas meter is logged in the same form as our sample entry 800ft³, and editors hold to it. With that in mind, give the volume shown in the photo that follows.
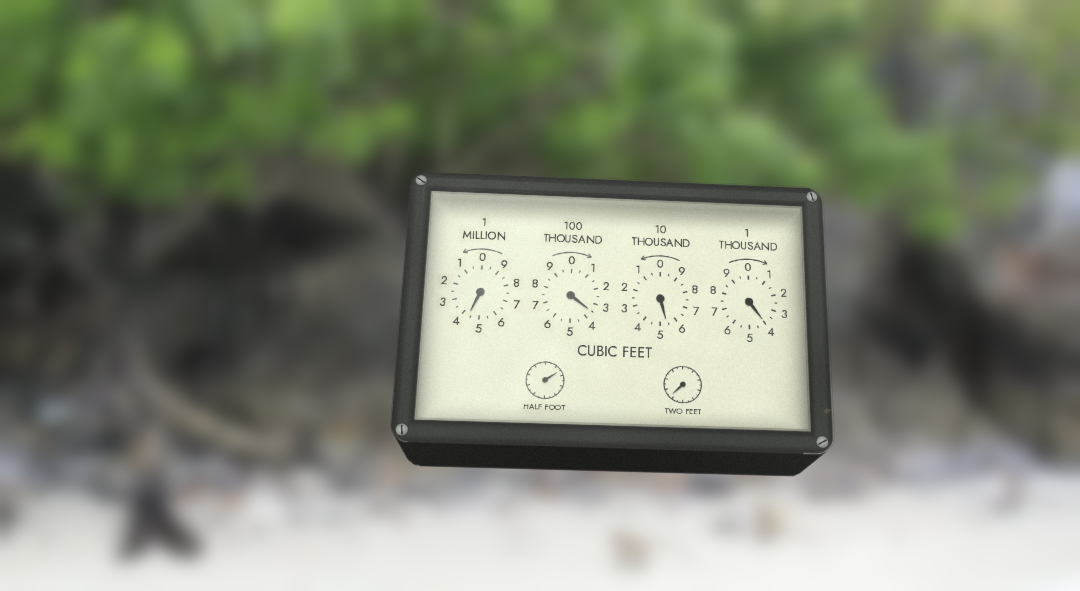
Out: 435400ft³
